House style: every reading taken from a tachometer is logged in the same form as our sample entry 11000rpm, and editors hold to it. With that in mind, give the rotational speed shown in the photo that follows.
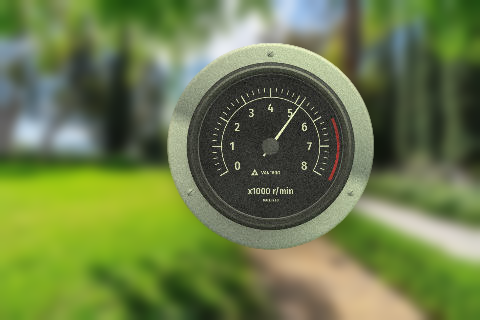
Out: 5200rpm
